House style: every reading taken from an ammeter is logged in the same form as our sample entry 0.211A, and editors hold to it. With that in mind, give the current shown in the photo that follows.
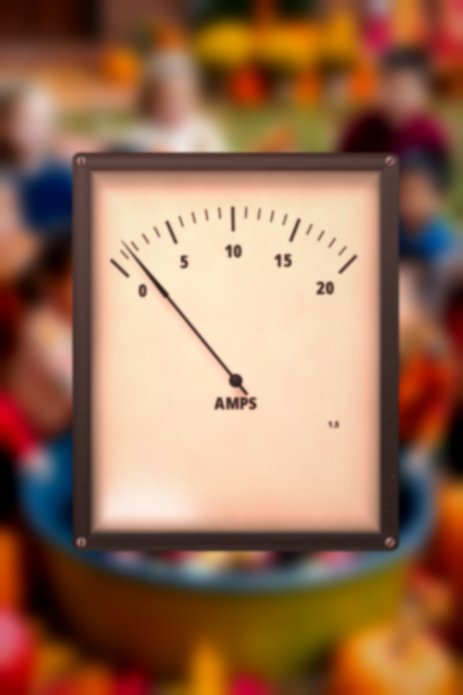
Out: 1.5A
